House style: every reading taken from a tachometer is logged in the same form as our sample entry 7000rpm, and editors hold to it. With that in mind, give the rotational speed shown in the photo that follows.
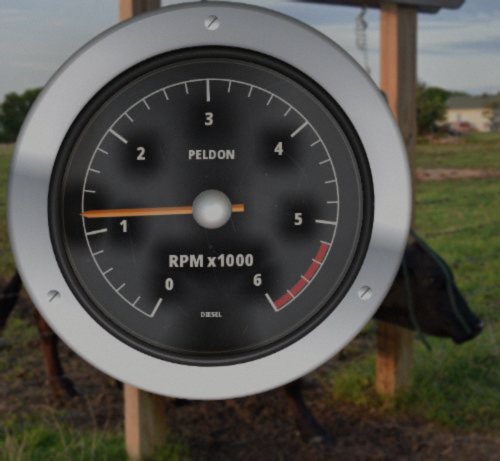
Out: 1200rpm
